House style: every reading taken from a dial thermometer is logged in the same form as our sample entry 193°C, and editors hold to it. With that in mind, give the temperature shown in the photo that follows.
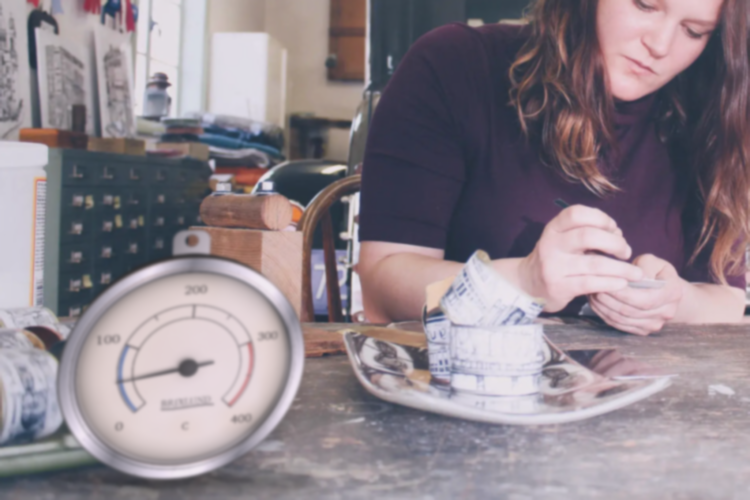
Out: 50°C
